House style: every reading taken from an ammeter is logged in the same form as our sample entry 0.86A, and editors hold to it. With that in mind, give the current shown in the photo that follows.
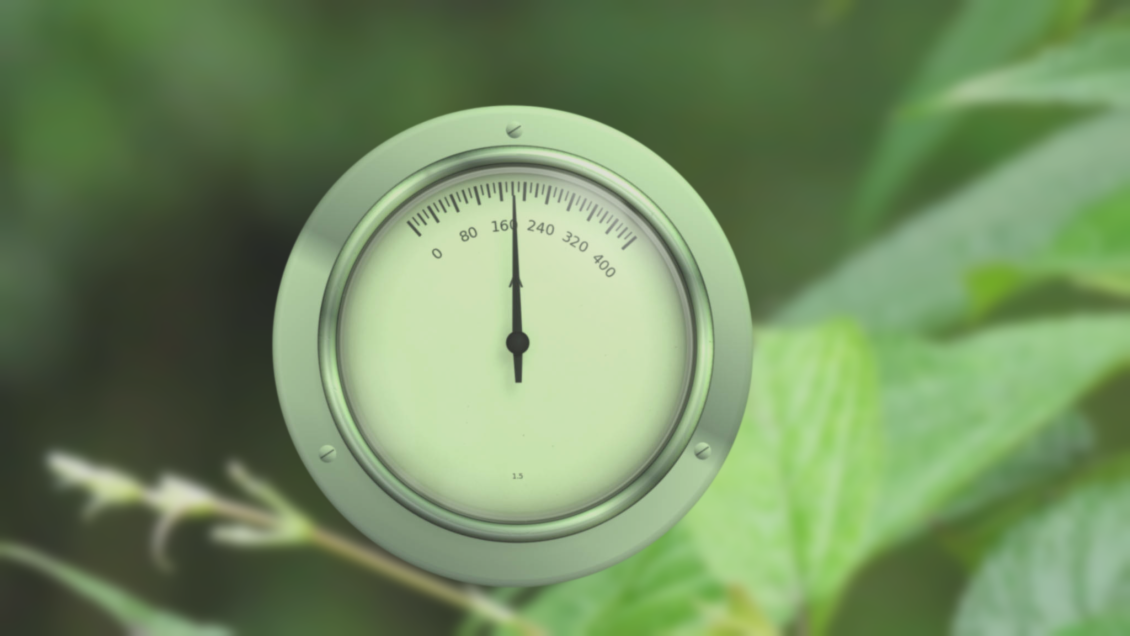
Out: 180A
